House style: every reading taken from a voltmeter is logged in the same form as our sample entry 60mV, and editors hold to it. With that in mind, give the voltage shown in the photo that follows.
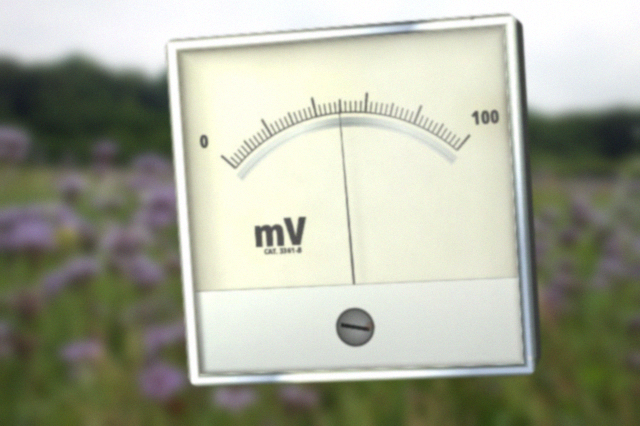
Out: 50mV
